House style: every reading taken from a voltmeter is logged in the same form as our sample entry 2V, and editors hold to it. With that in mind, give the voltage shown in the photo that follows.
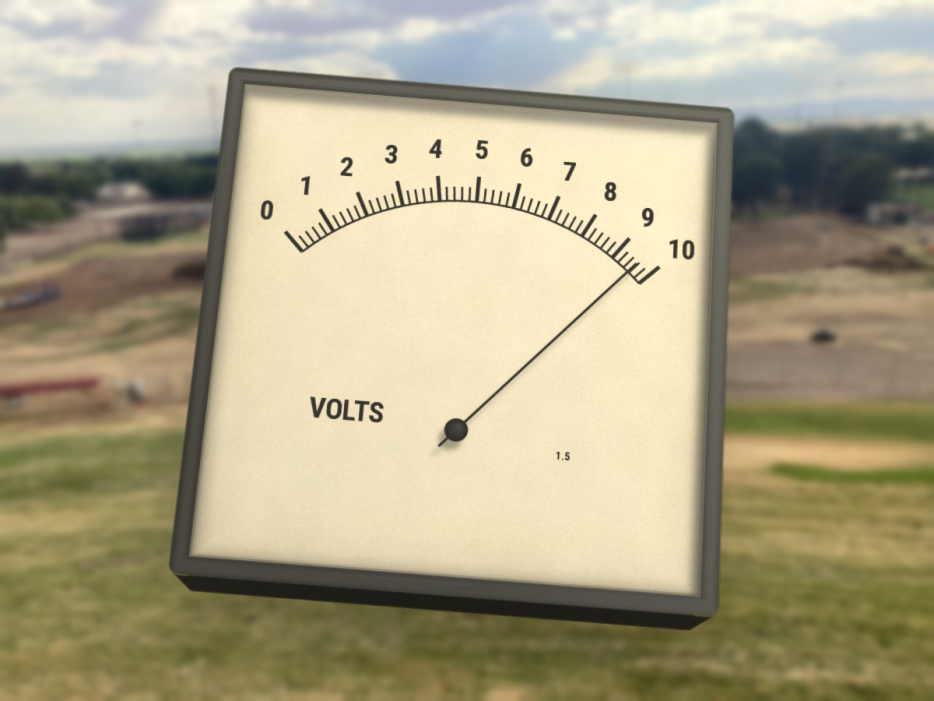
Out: 9.6V
